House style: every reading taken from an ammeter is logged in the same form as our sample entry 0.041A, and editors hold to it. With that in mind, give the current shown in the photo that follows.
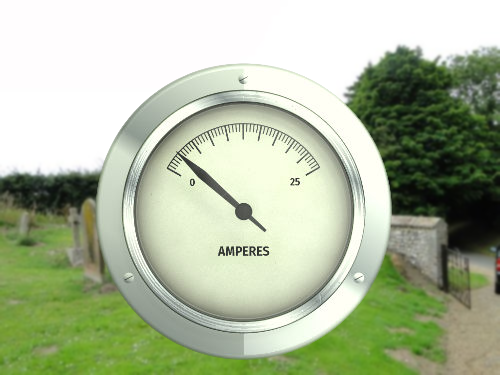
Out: 2.5A
